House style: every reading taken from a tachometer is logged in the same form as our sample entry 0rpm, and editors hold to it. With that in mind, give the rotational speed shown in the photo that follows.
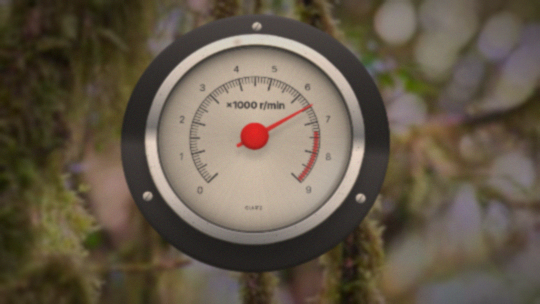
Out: 6500rpm
